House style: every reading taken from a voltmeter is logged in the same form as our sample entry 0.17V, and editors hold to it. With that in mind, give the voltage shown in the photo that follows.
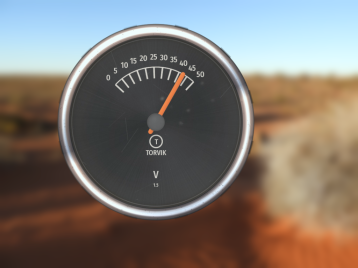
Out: 42.5V
